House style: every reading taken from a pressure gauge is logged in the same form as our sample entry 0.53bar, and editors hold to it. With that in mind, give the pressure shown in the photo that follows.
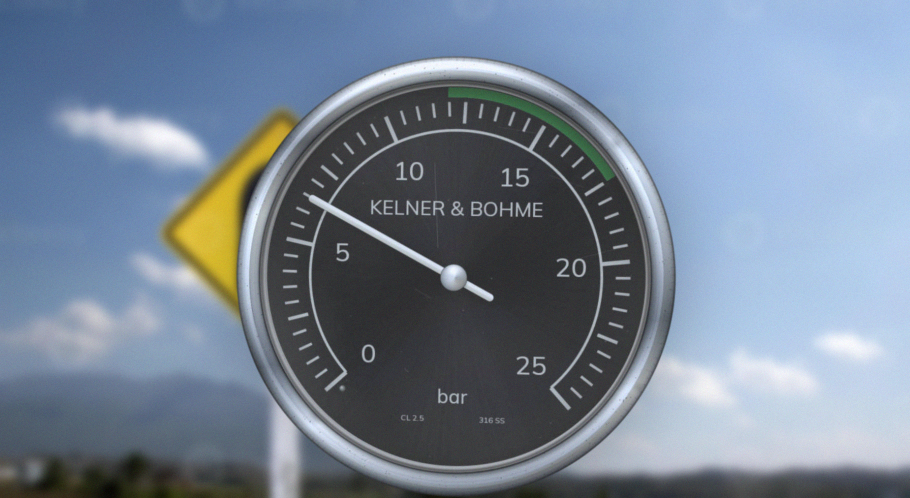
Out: 6.5bar
